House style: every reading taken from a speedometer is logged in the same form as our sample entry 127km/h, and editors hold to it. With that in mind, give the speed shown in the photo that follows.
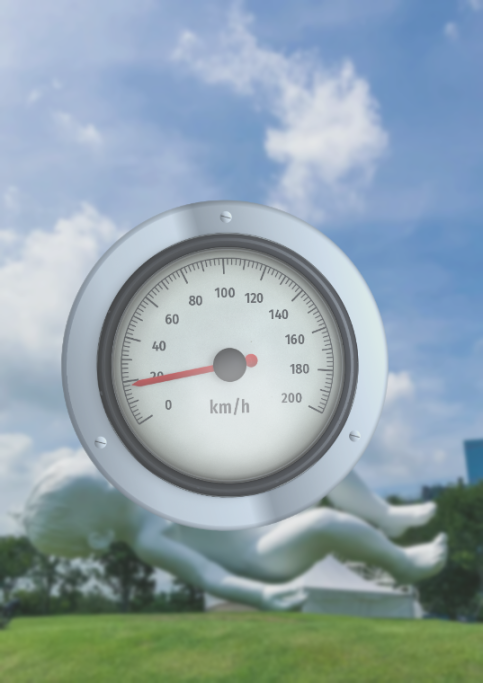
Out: 18km/h
